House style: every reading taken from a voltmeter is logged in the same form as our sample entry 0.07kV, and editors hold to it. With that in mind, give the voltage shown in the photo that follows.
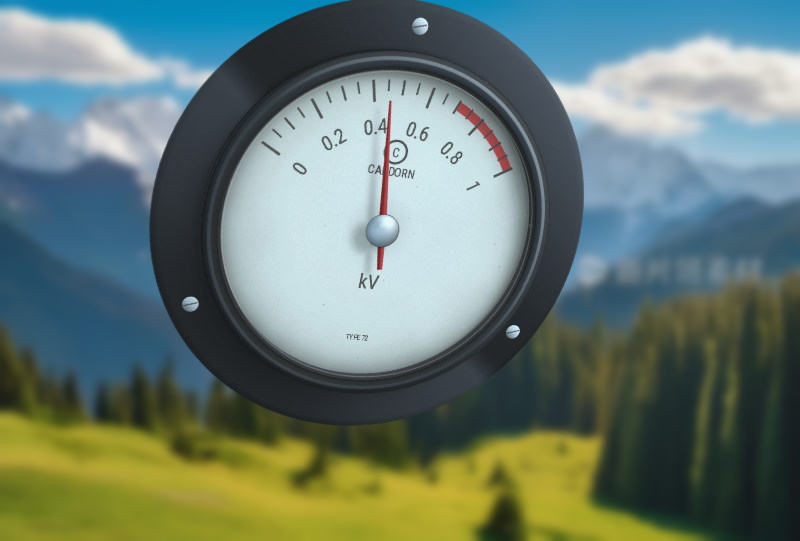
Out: 0.45kV
